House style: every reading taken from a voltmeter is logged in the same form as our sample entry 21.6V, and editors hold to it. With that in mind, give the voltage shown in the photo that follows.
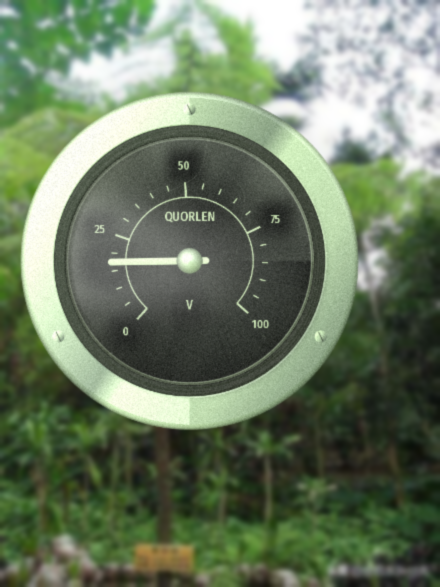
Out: 17.5V
